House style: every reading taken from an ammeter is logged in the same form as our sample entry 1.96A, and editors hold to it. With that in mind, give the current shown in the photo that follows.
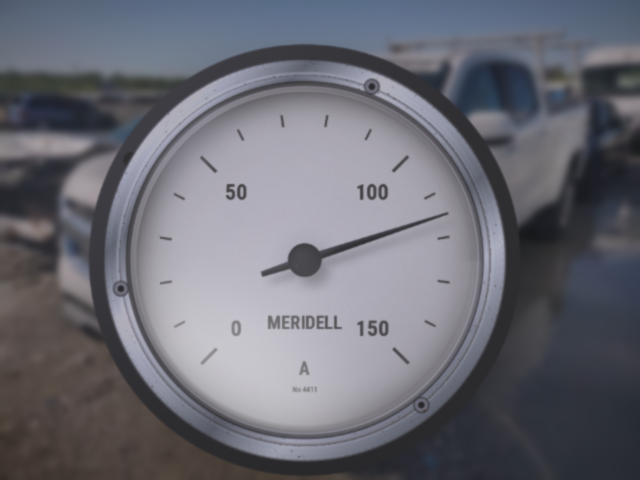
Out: 115A
